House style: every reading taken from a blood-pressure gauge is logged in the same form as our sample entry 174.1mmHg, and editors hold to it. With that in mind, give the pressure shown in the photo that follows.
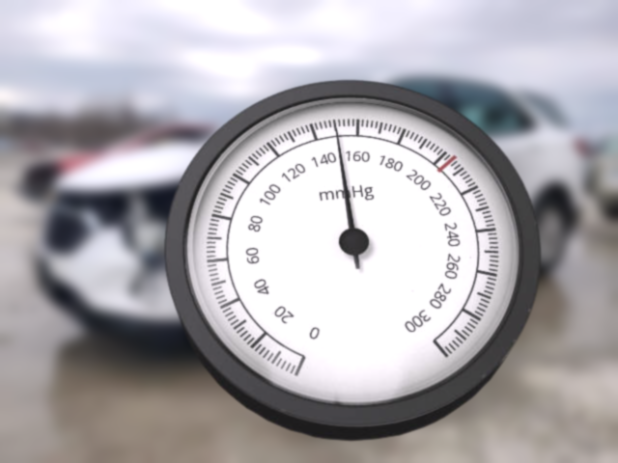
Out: 150mmHg
